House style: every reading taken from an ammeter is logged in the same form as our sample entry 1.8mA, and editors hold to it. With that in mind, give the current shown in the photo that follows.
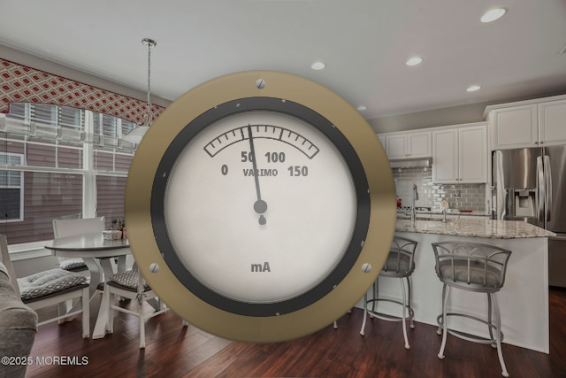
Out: 60mA
